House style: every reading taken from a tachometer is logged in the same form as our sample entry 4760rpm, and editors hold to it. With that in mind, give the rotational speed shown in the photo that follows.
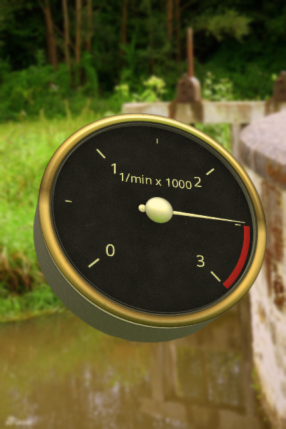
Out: 2500rpm
